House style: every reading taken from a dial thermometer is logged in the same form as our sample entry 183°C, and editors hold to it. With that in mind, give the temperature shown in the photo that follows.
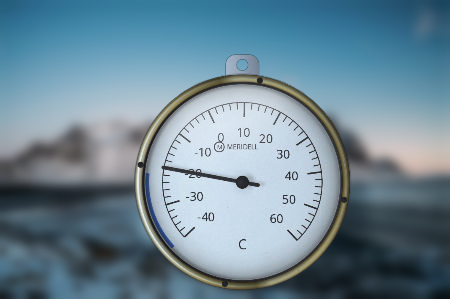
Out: -20°C
